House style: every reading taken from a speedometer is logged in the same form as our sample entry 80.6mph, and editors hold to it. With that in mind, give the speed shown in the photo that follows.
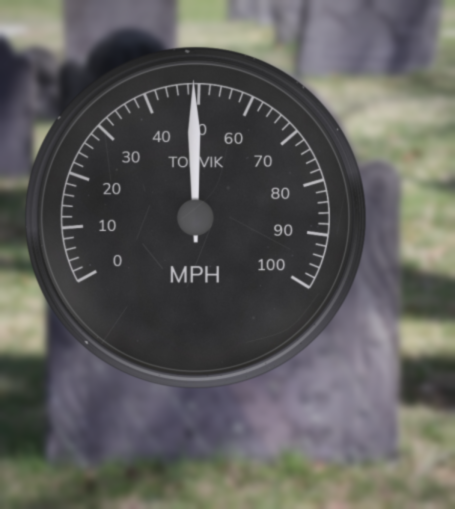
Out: 49mph
